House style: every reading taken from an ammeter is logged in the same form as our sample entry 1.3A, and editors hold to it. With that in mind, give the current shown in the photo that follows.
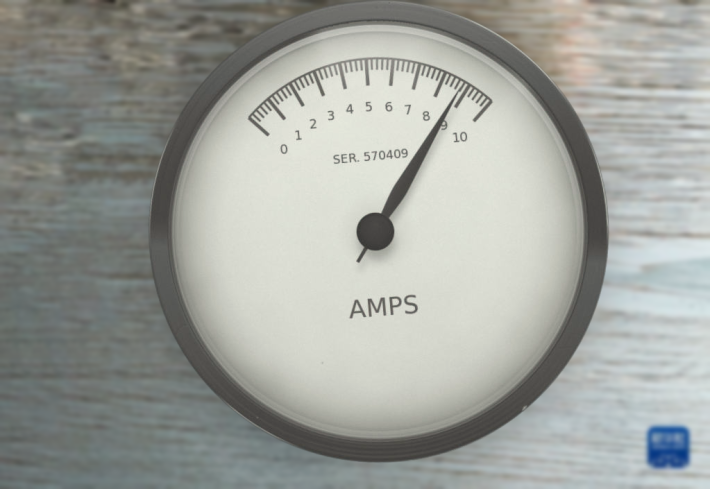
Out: 8.8A
